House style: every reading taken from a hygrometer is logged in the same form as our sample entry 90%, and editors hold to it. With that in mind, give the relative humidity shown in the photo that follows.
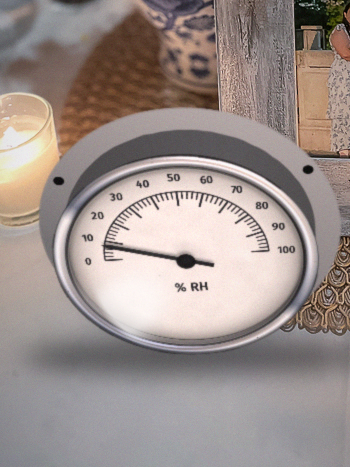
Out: 10%
